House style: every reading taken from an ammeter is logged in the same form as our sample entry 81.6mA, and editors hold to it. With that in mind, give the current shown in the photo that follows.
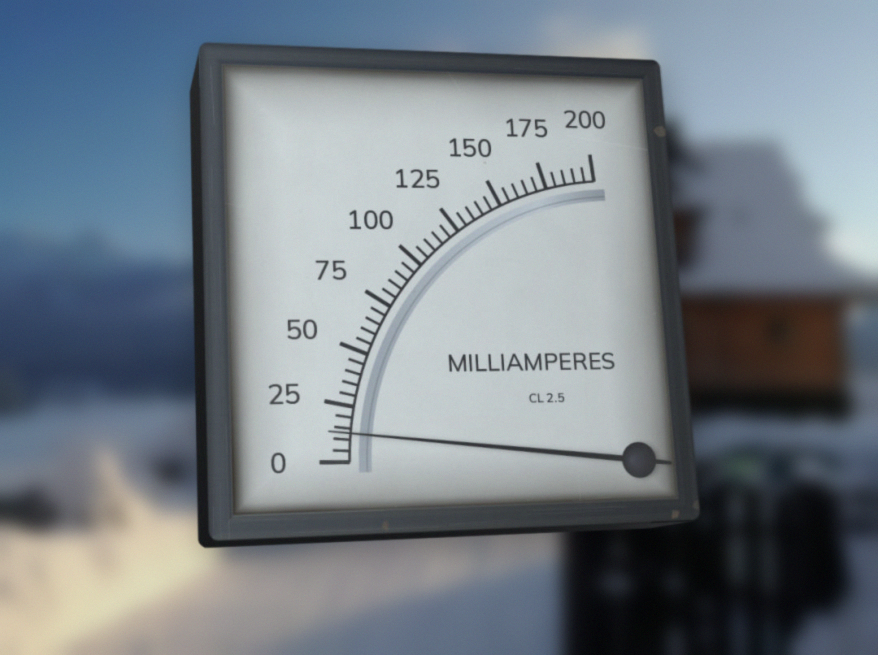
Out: 12.5mA
